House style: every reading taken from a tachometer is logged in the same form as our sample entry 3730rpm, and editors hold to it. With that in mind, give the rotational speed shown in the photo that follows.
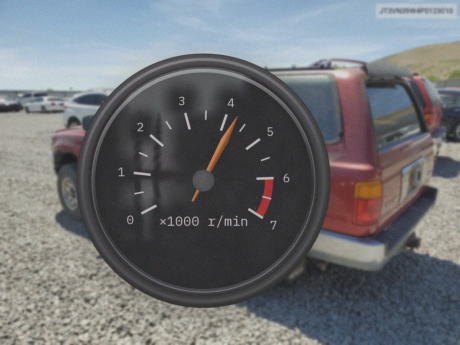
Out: 4250rpm
